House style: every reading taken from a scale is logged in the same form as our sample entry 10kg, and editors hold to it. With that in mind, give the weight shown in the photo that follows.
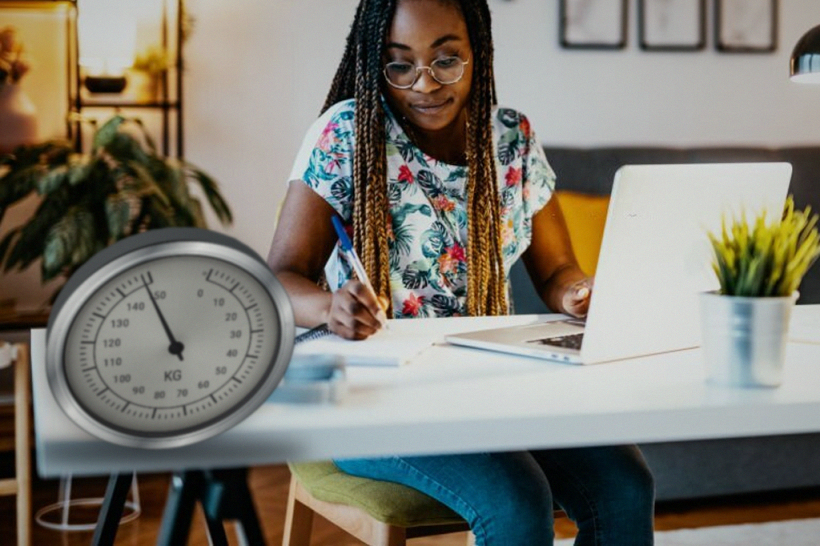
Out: 148kg
